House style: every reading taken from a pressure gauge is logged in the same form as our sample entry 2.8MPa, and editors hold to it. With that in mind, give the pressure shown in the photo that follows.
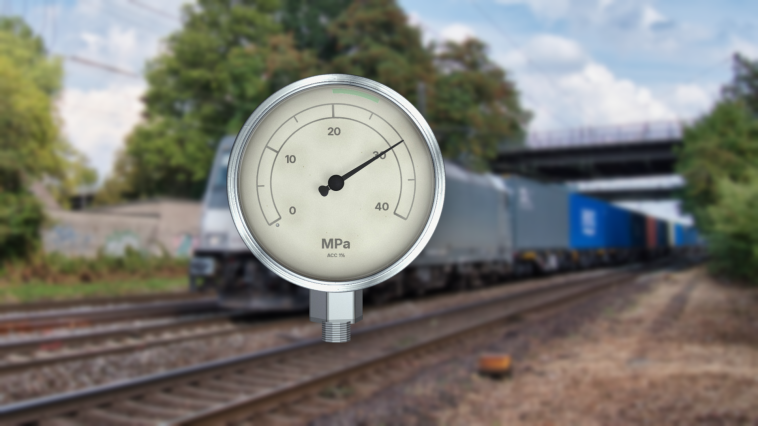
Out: 30MPa
